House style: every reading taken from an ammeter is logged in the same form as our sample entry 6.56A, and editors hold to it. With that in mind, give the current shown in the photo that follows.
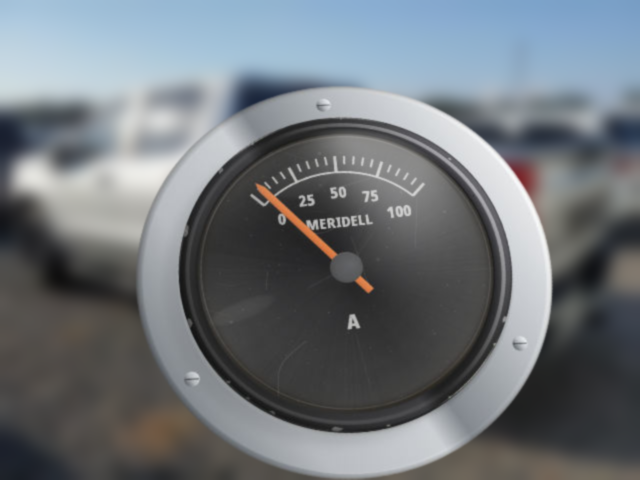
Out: 5A
